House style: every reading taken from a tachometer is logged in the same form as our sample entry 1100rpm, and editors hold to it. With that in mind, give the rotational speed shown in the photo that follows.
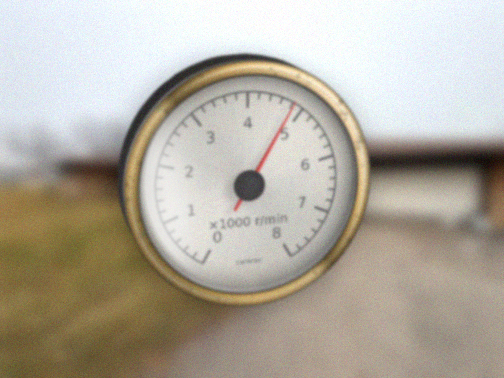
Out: 4800rpm
